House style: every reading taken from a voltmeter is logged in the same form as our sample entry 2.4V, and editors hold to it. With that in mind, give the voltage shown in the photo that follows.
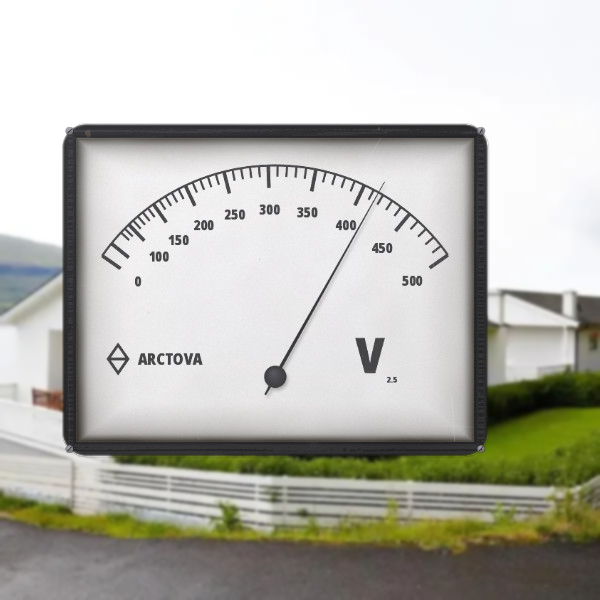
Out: 415V
